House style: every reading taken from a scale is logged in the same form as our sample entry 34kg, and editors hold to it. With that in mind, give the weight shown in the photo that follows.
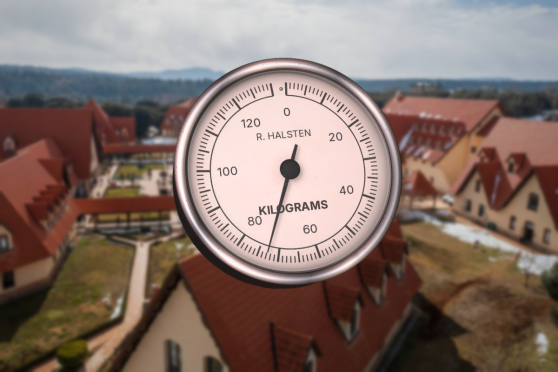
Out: 73kg
